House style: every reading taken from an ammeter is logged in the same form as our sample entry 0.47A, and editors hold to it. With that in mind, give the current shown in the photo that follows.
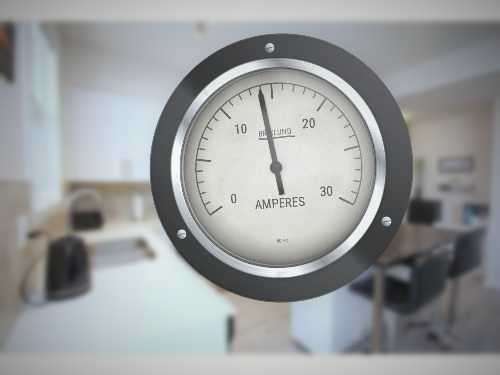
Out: 14A
